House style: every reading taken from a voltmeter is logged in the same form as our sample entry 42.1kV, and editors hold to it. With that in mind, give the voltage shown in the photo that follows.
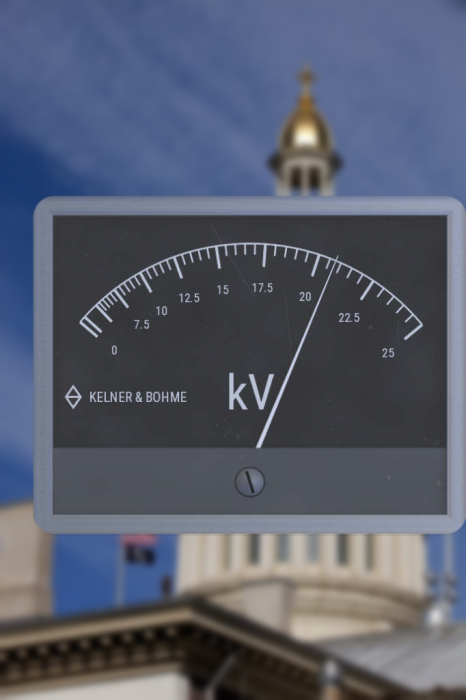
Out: 20.75kV
